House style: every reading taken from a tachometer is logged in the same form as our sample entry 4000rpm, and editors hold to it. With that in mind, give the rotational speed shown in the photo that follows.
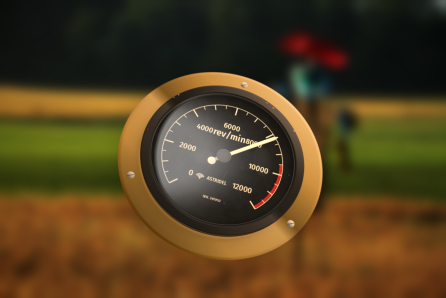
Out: 8250rpm
